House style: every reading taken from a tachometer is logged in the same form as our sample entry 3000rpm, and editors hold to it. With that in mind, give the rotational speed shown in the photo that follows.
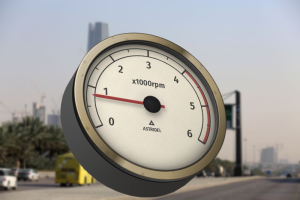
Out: 750rpm
